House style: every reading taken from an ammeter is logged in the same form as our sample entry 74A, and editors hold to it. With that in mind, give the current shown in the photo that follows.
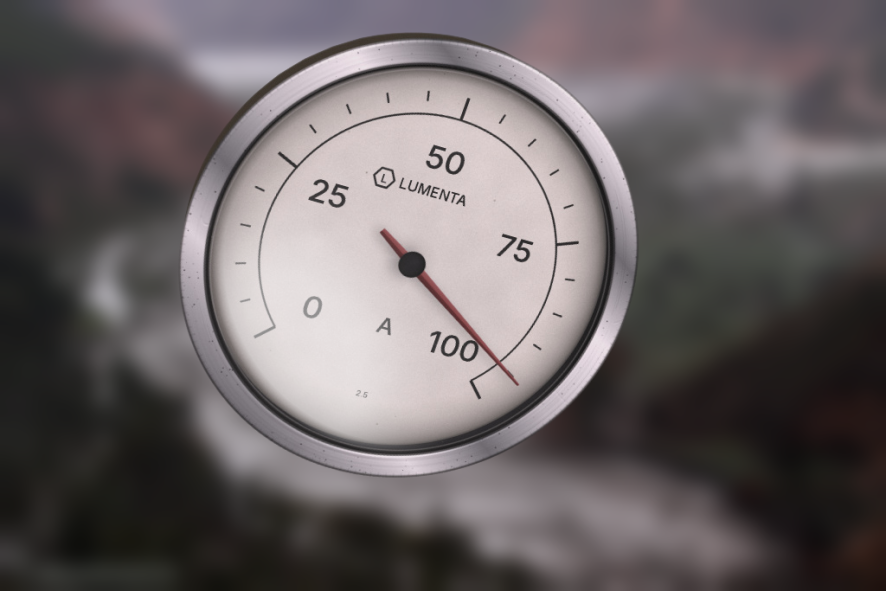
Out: 95A
